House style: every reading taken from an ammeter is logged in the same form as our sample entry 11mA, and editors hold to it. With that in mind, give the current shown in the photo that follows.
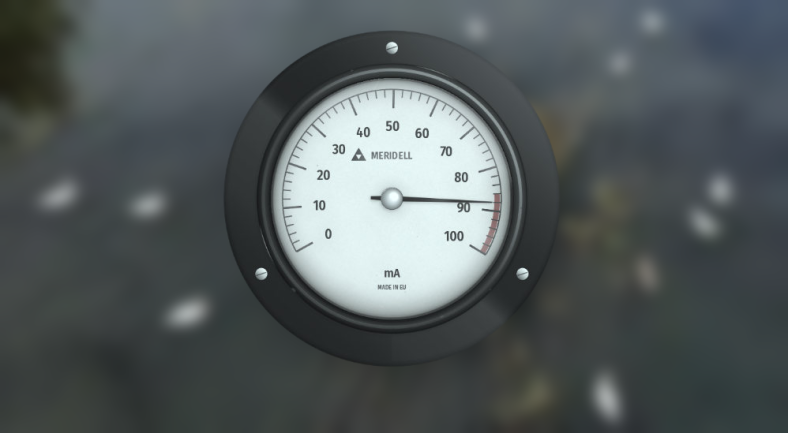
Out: 88mA
